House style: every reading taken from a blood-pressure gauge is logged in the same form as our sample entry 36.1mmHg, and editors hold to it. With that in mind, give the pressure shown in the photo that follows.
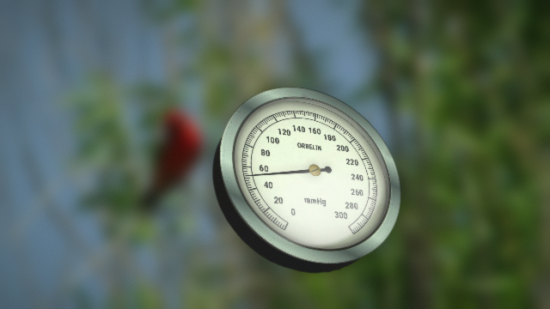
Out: 50mmHg
